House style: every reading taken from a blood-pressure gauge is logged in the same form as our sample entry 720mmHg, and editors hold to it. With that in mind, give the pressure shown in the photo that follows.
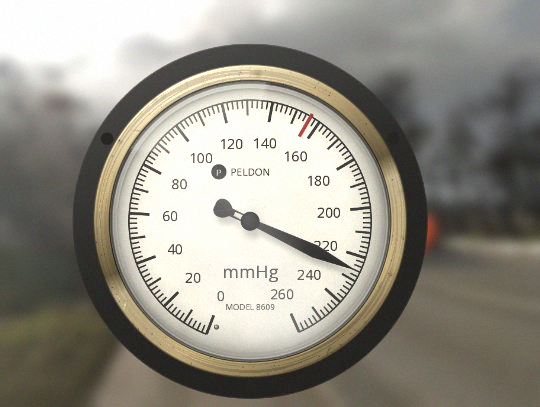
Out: 226mmHg
